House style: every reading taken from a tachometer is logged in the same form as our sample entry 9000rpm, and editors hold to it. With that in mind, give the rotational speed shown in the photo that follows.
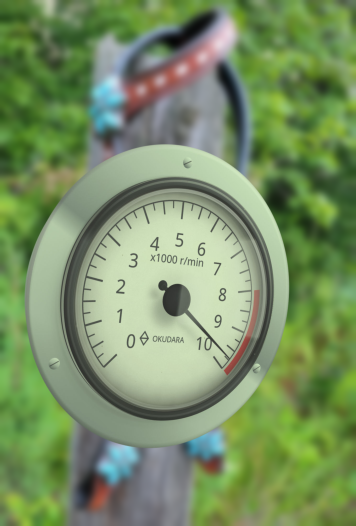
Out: 9750rpm
